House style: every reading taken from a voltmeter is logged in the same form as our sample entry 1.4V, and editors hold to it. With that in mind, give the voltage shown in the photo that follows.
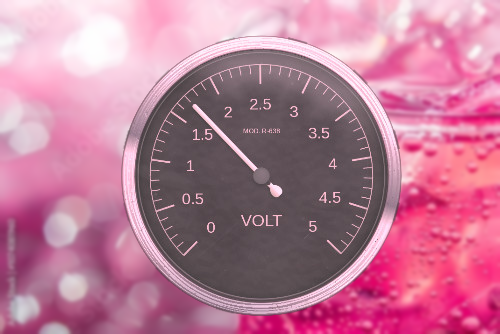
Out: 1.7V
